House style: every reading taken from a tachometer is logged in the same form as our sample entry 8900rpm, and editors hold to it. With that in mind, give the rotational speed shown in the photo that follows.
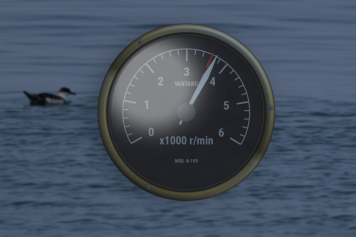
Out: 3700rpm
